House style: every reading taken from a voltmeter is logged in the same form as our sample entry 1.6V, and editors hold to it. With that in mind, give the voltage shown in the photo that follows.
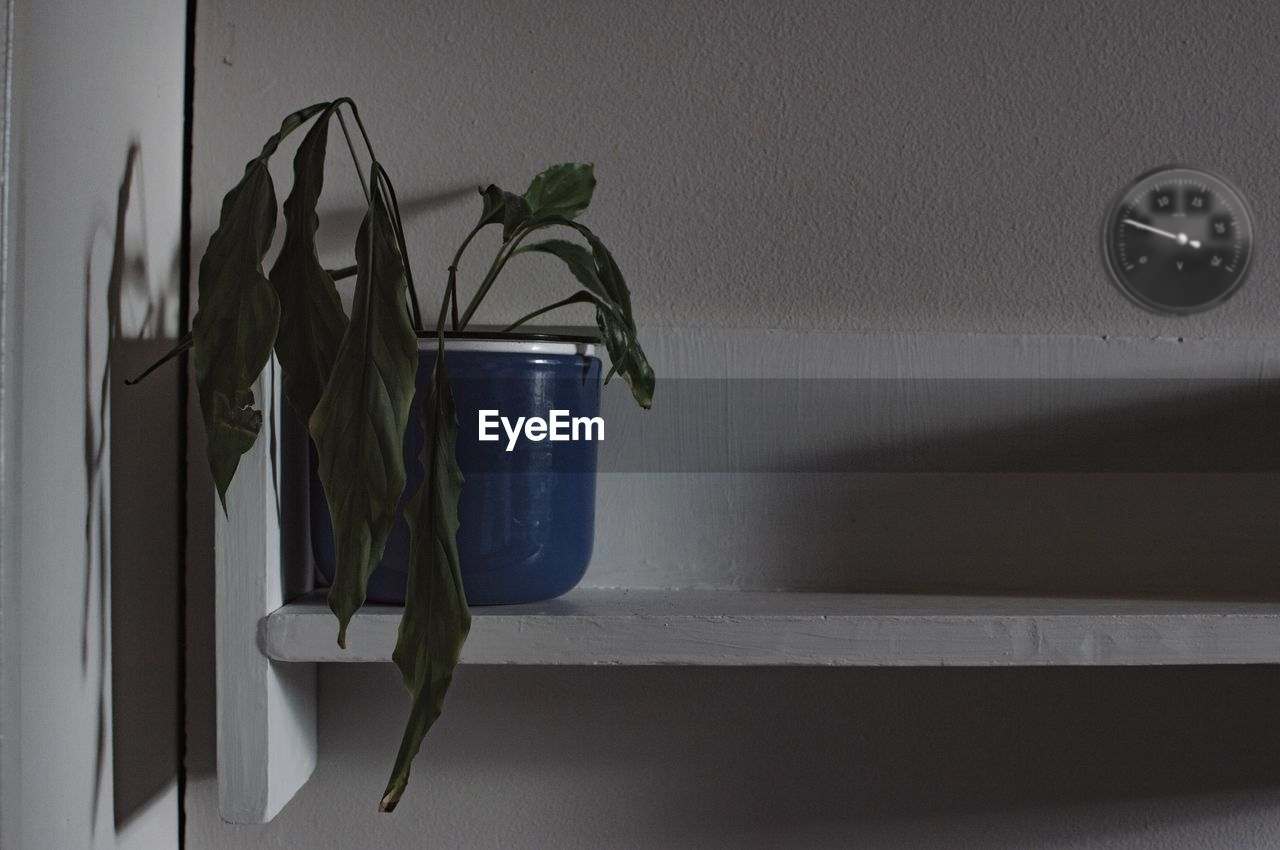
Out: 5V
